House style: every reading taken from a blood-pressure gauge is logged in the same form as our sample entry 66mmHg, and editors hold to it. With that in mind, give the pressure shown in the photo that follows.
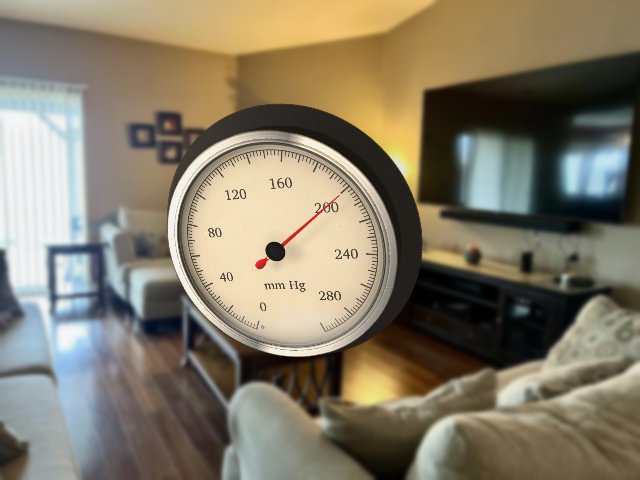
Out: 200mmHg
